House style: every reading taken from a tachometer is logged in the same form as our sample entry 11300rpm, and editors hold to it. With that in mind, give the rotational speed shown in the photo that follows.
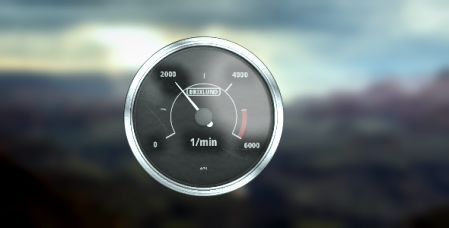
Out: 2000rpm
